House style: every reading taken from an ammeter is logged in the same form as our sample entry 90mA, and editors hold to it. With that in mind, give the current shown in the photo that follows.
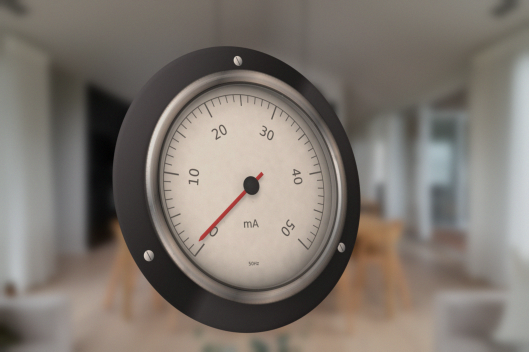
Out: 1mA
